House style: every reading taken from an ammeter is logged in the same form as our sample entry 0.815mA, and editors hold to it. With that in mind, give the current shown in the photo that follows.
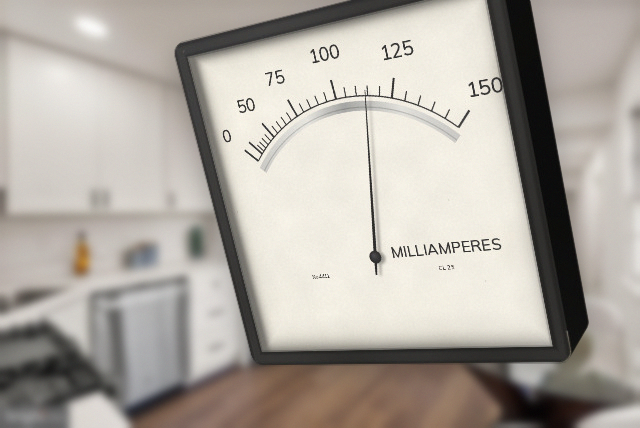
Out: 115mA
